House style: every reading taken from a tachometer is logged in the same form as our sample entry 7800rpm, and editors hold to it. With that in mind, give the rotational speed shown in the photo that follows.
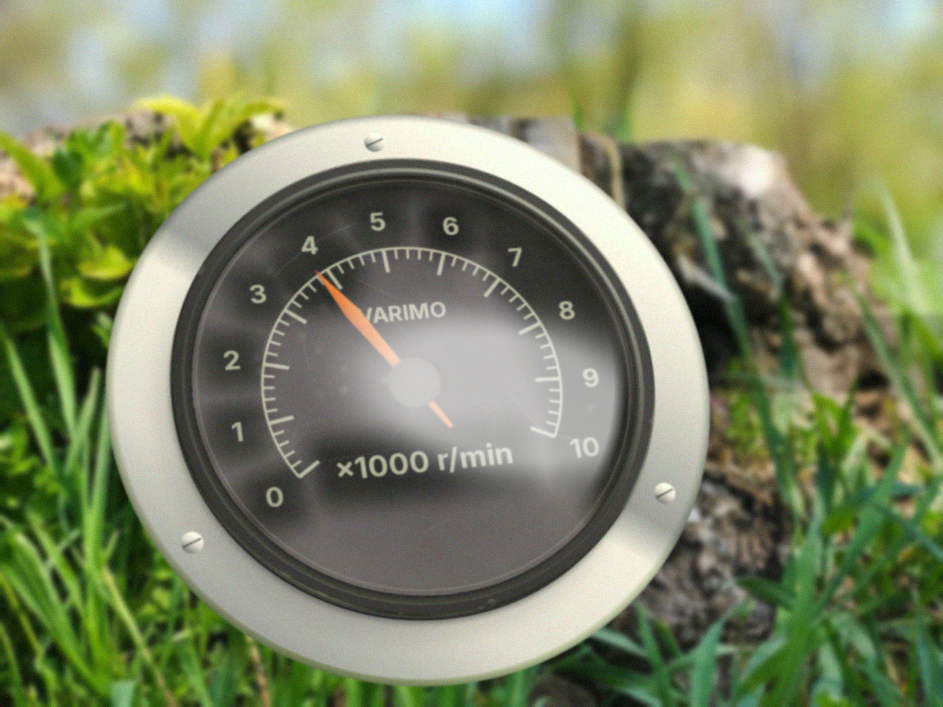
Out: 3800rpm
